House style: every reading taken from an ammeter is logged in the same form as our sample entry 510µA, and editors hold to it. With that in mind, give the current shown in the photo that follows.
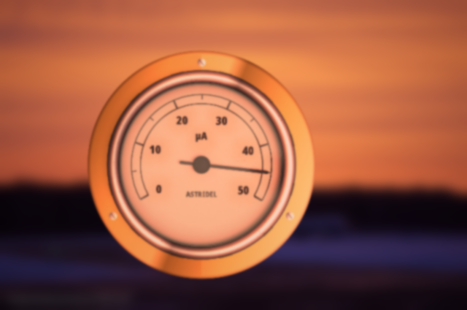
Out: 45µA
